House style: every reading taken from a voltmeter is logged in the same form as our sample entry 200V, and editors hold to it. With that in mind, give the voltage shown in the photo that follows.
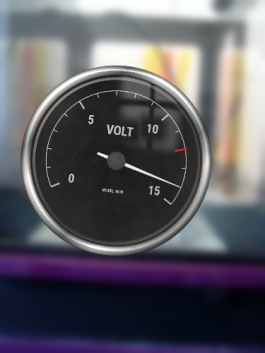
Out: 14V
